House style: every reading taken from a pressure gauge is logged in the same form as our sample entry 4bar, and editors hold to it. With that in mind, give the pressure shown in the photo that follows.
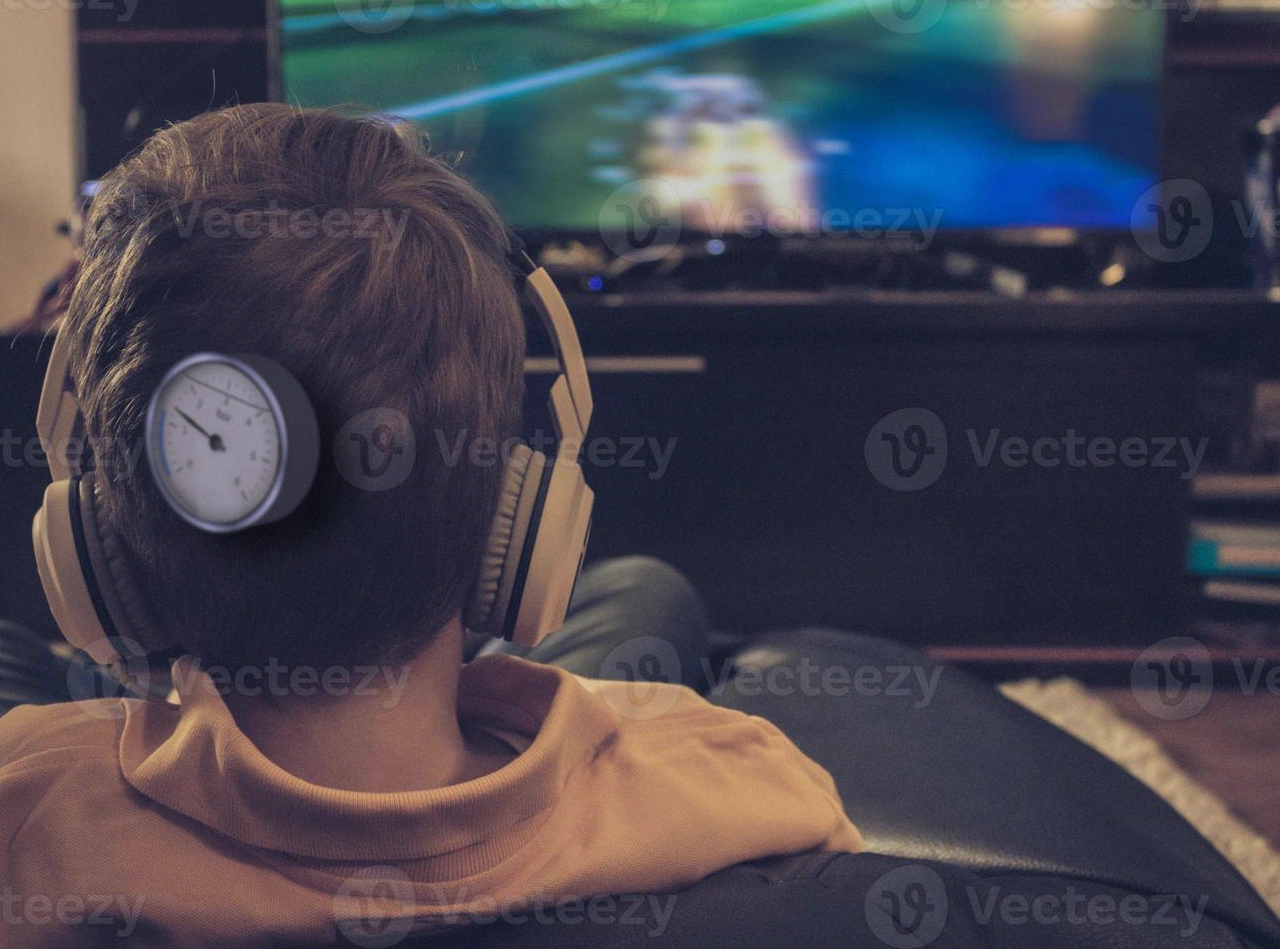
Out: 1.4bar
